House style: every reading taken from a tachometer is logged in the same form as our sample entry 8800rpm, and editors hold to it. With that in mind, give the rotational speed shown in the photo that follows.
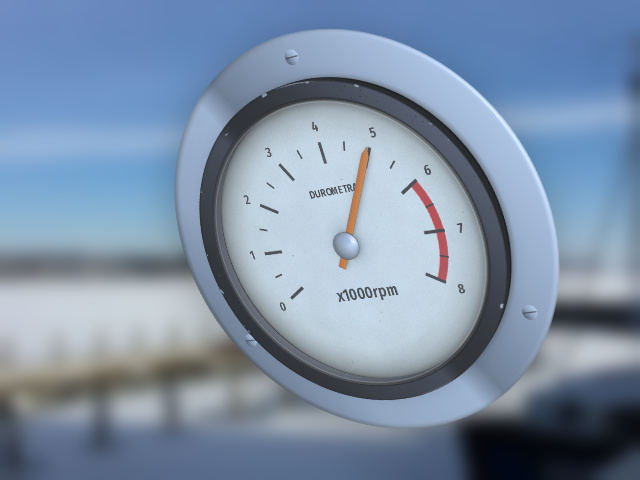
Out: 5000rpm
